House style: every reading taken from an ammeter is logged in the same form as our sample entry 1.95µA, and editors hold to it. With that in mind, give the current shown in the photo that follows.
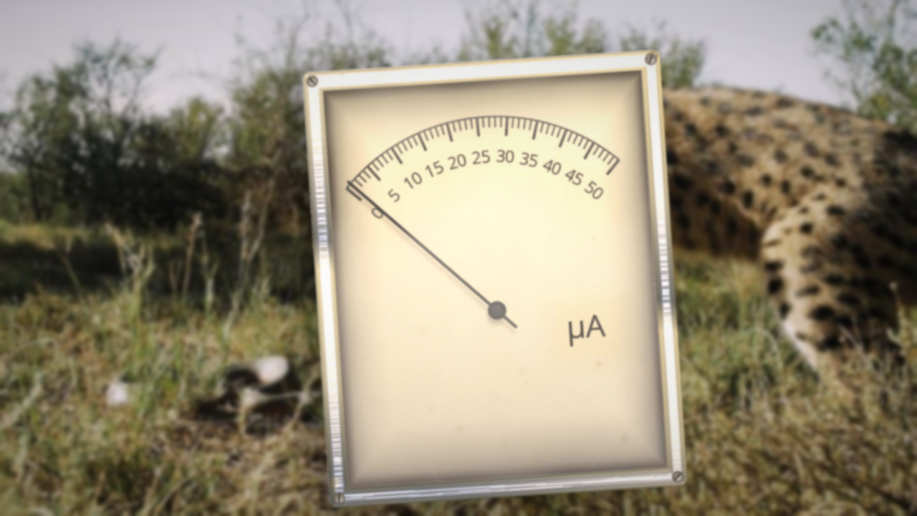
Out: 1µA
